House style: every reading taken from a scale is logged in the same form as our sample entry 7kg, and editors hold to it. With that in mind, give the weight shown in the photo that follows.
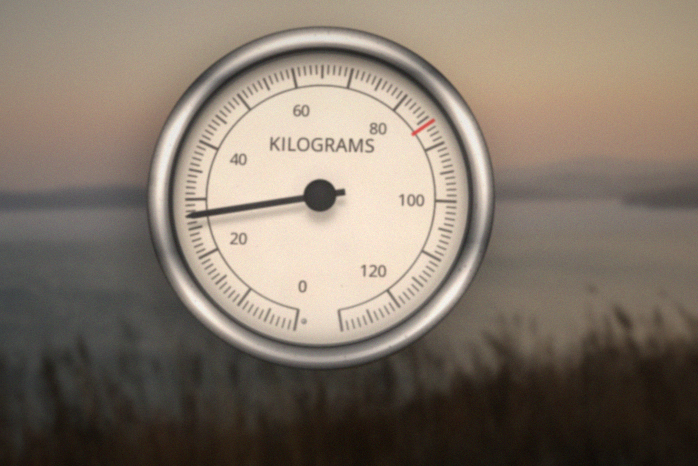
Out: 27kg
